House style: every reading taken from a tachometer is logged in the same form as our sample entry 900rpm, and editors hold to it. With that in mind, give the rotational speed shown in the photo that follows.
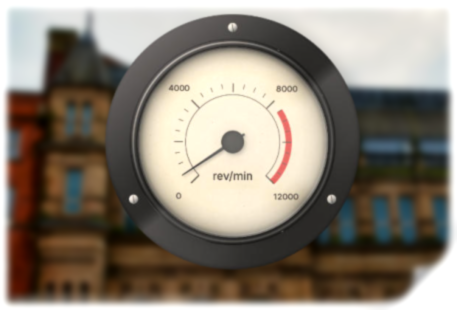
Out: 500rpm
